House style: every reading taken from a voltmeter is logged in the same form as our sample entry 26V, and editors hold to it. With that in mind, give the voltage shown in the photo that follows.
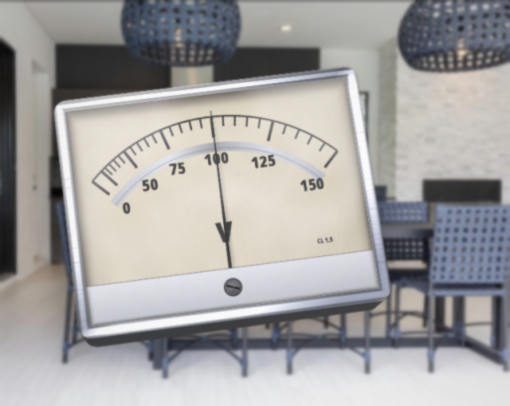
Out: 100V
